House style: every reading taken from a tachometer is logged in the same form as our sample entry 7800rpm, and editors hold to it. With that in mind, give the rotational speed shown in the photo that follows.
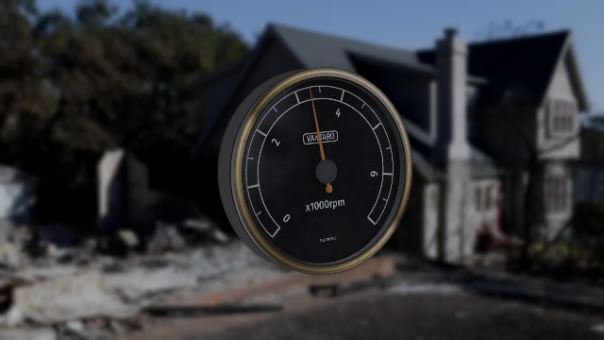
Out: 3250rpm
